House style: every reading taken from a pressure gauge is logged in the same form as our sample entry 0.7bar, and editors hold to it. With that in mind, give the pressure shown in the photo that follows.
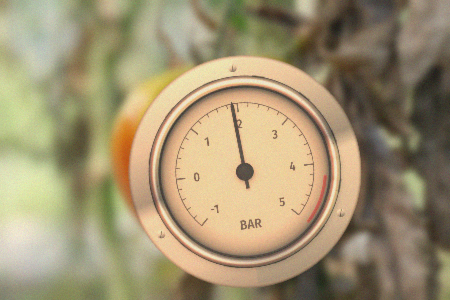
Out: 1.9bar
